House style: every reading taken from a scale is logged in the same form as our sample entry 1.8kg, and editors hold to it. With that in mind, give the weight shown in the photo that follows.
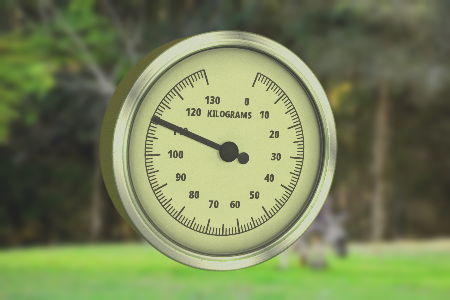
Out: 110kg
